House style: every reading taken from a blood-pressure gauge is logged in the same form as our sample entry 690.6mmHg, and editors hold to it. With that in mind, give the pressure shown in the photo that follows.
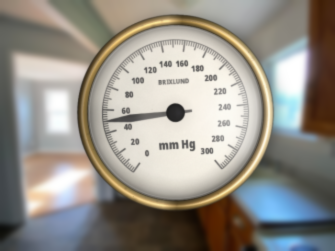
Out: 50mmHg
